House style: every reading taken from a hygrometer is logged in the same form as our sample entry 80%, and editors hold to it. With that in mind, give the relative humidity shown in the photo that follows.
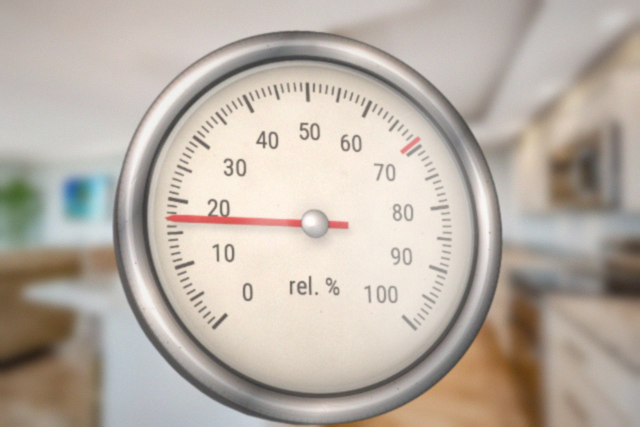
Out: 17%
